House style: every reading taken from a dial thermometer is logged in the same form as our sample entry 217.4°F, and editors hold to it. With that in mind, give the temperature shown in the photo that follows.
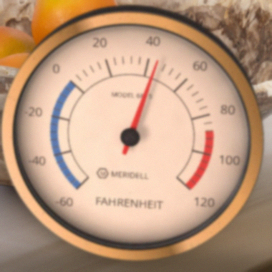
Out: 44°F
